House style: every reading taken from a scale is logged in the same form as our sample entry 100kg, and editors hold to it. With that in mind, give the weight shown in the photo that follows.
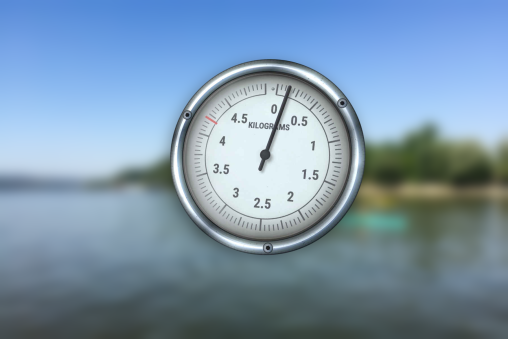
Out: 0.15kg
